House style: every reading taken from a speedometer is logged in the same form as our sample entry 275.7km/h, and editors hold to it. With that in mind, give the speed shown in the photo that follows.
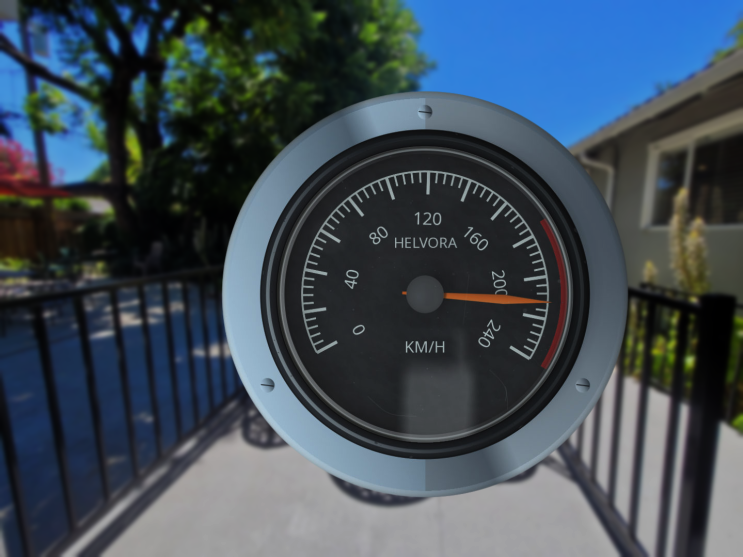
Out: 212km/h
